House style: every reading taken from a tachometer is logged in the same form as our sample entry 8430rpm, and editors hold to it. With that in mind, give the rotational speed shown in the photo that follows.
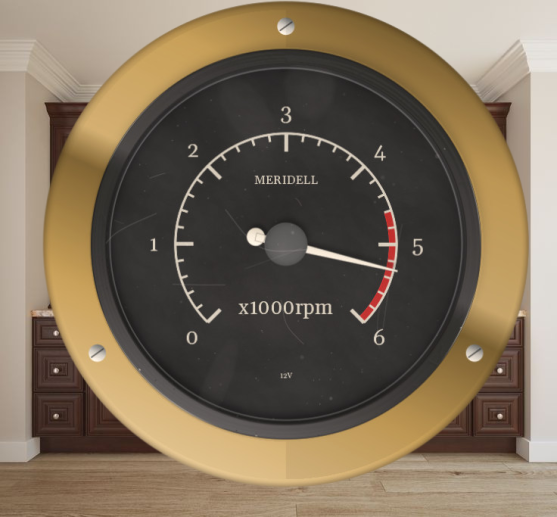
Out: 5300rpm
